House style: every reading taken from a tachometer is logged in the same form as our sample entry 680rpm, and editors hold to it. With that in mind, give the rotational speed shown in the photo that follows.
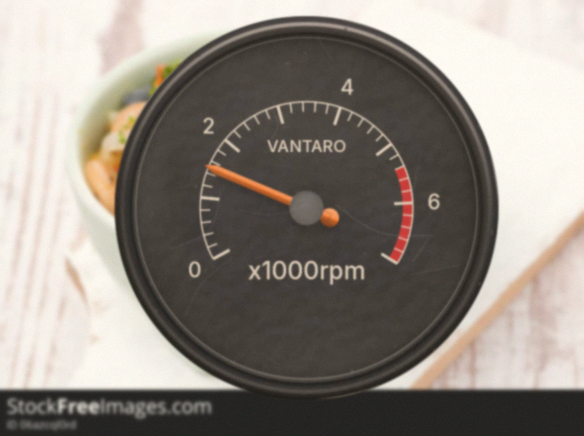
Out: 1500rpm
